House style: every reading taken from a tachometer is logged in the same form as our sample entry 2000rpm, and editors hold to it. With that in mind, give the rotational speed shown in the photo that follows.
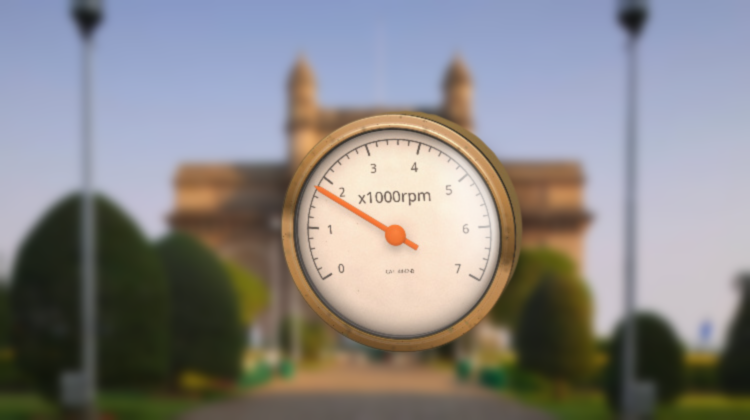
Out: 1800rpm
